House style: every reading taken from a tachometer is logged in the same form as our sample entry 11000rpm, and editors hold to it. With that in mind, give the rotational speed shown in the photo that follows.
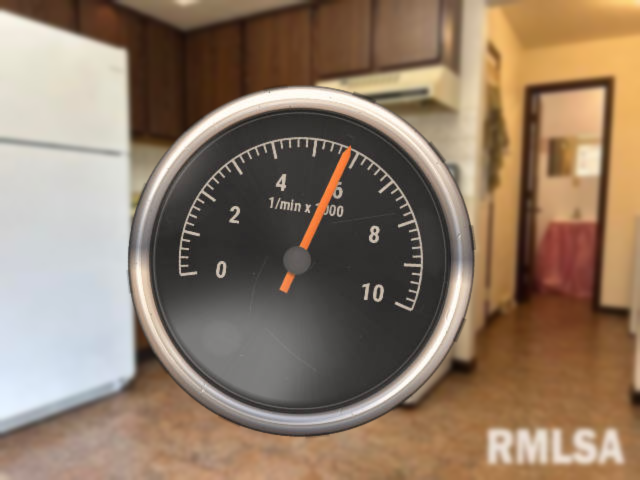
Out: 5800rpm
